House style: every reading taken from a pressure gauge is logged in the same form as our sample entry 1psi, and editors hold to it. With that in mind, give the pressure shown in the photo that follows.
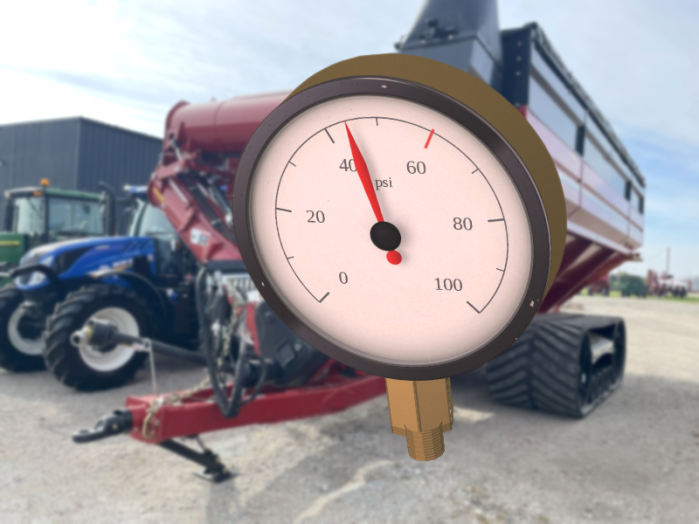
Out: 45psi
